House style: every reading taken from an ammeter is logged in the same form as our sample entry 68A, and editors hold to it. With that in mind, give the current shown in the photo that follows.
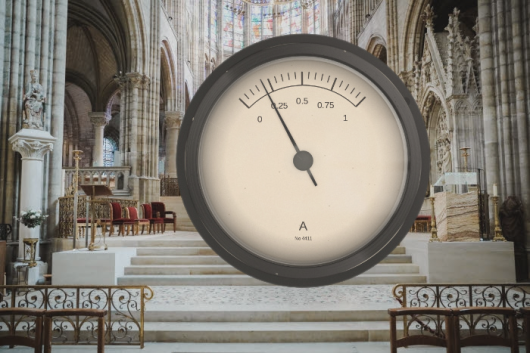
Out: 0.2A
